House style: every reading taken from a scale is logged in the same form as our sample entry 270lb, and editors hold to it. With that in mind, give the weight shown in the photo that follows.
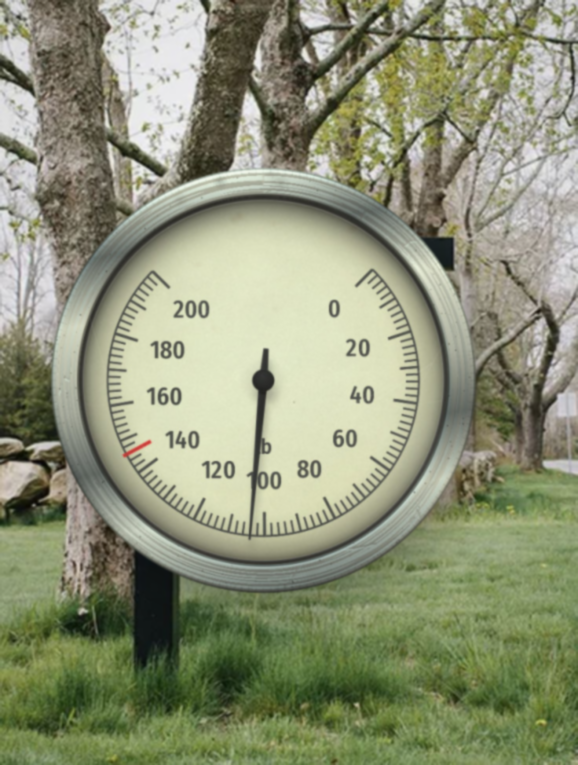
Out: 104lb
